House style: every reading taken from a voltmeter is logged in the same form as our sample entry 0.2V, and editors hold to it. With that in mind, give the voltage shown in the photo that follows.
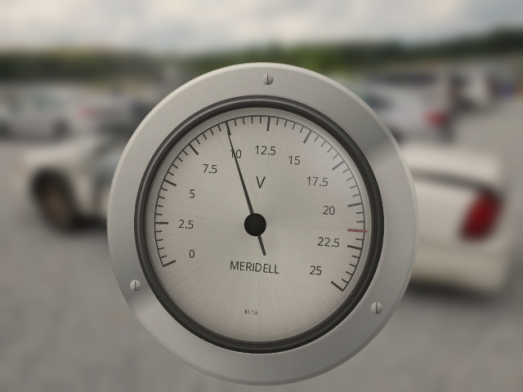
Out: 10V
